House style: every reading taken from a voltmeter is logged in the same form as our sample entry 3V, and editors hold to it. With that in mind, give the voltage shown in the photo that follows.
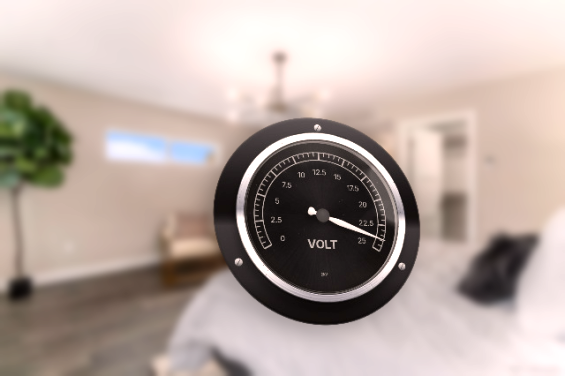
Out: 24V
